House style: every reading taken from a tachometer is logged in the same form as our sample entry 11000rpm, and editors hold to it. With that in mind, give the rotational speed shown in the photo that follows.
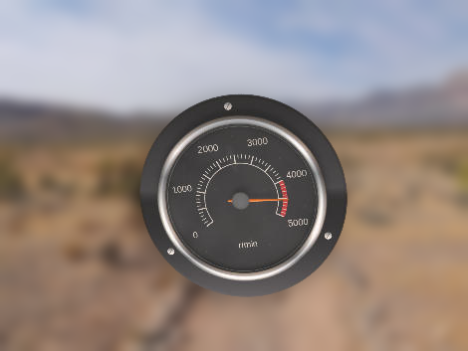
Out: 4500rpm
